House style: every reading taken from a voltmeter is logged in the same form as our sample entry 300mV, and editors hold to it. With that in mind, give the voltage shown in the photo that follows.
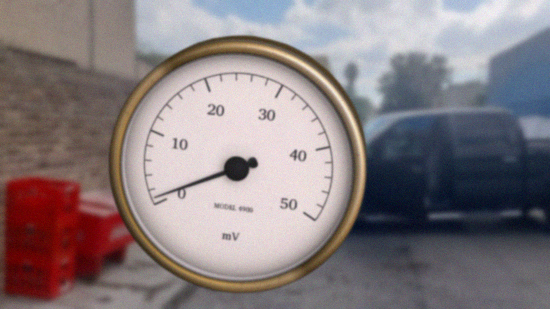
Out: 1mV
